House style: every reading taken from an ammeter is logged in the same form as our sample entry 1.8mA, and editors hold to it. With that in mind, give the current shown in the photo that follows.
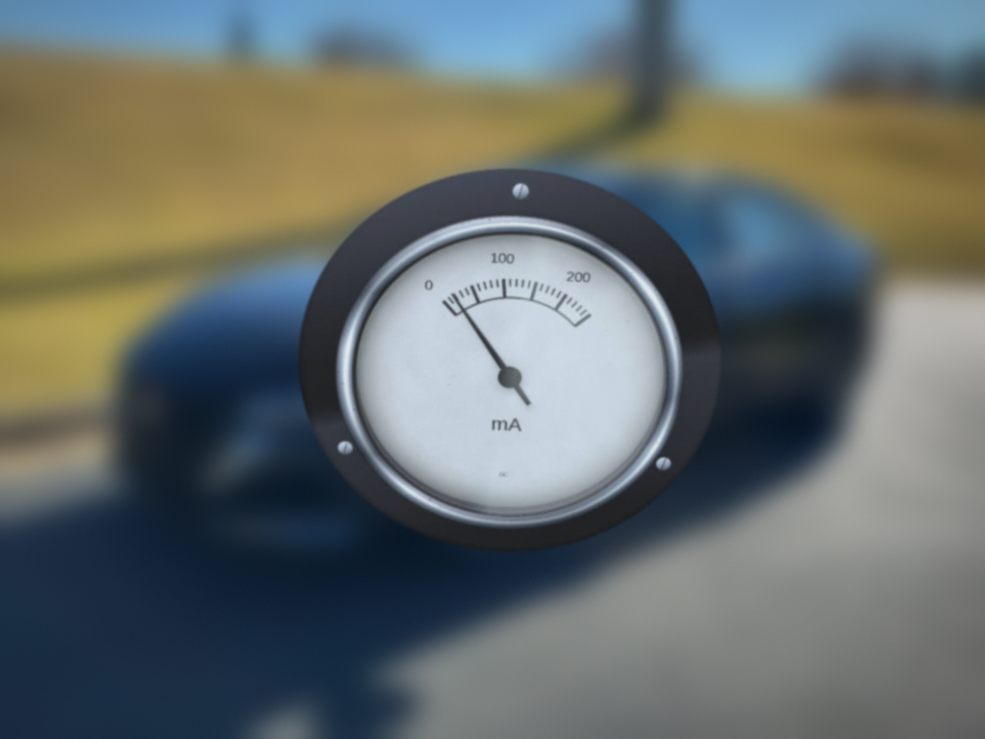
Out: 20mA
